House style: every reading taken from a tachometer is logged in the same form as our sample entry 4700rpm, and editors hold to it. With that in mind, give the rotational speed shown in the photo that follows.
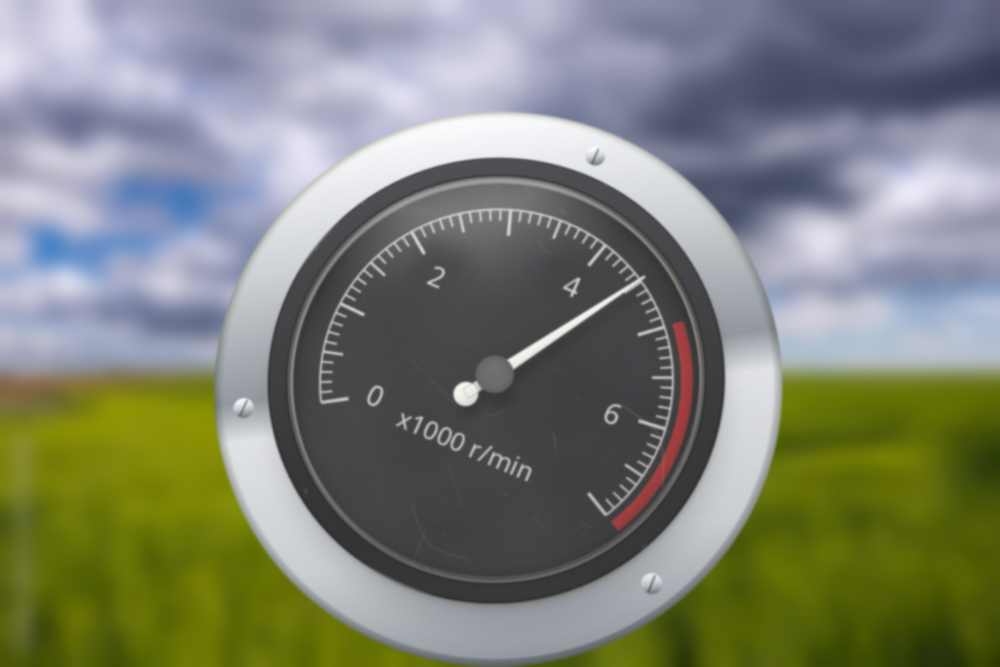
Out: 4500rpm
